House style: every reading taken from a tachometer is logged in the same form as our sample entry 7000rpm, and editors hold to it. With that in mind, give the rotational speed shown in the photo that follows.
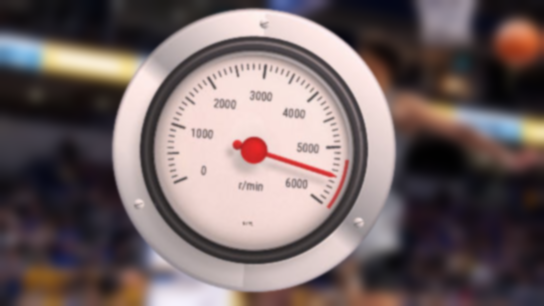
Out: 5500rpm
